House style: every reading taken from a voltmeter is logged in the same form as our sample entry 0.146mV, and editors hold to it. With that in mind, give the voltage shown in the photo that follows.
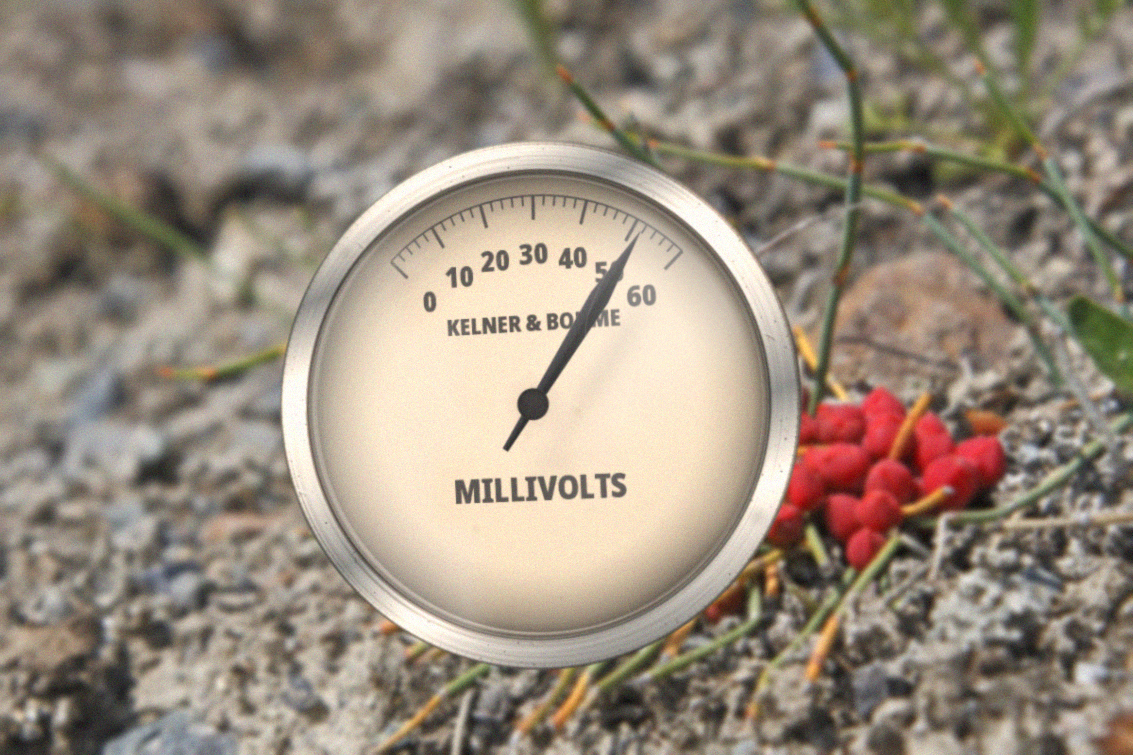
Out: 52mV
